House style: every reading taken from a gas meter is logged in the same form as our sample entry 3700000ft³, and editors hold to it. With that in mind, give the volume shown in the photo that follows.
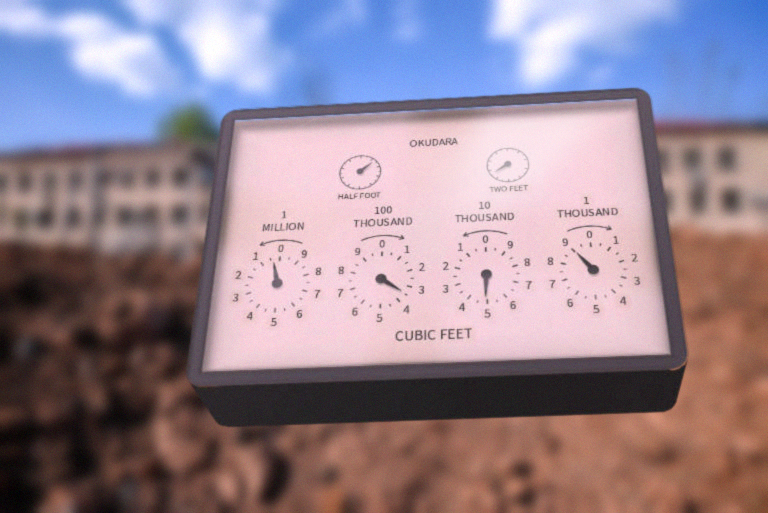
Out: 34900ft³
